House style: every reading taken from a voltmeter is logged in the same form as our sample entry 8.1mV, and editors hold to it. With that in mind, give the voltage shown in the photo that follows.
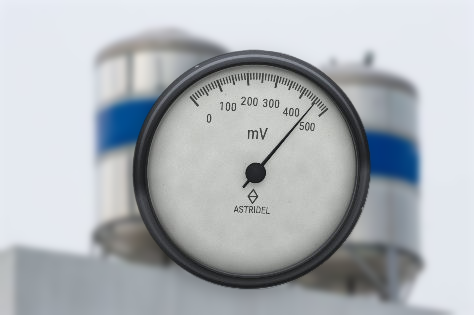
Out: 450mV
